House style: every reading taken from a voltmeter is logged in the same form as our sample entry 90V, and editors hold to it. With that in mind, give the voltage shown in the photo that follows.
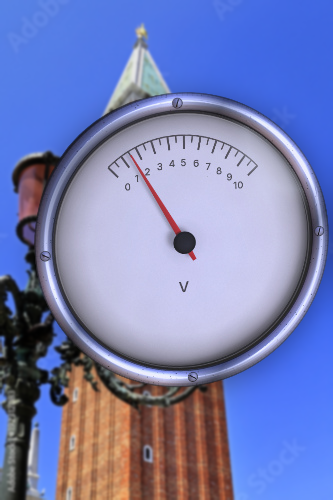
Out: 1.5V
